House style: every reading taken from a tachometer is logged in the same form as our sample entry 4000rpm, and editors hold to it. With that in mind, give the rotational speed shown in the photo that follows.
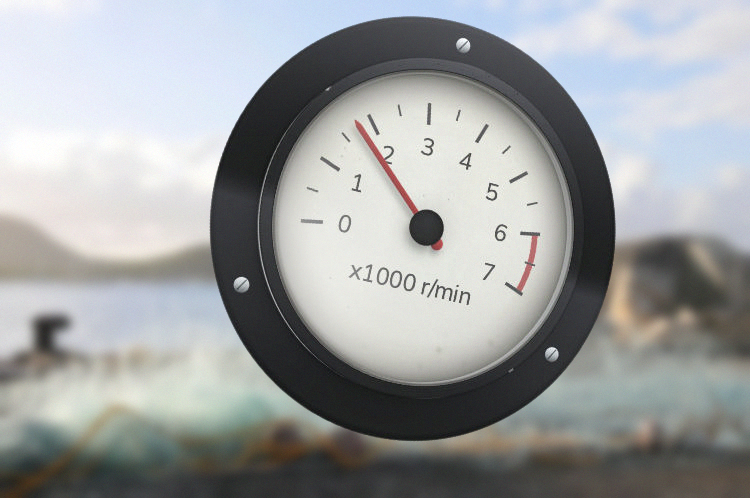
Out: 1750rpm
